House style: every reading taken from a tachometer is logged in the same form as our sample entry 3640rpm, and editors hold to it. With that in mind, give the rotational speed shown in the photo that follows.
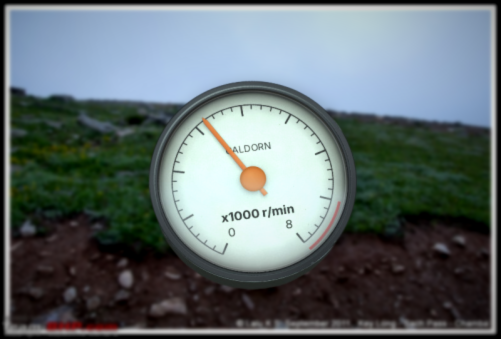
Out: 3200rpm
